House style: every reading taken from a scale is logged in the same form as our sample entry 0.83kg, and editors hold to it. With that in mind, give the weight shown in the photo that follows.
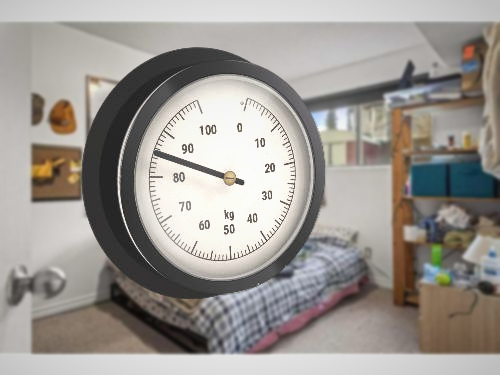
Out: 85kg
